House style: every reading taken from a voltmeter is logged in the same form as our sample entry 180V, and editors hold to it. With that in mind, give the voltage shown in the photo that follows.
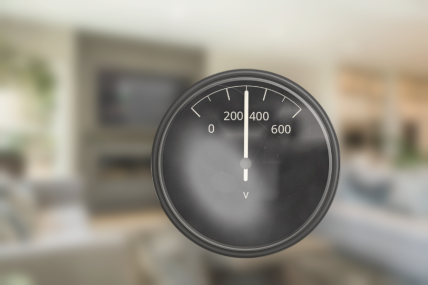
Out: 300V
